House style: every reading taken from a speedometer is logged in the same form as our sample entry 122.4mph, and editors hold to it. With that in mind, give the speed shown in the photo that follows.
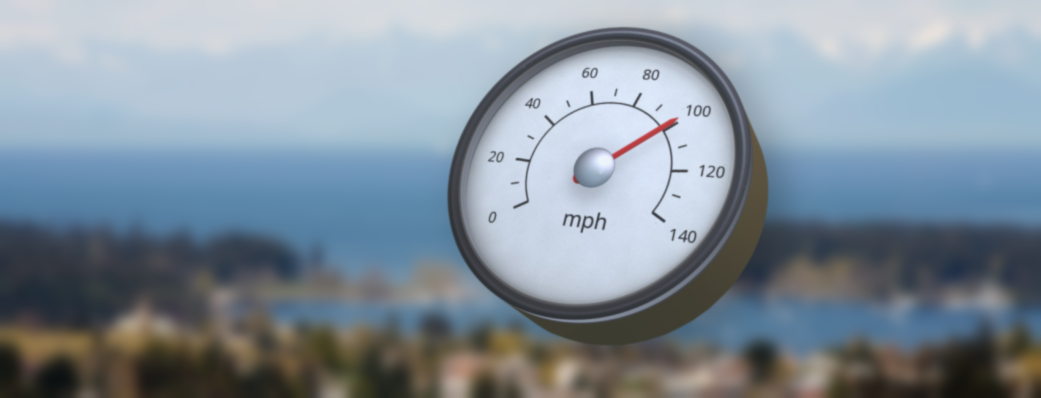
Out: 100mph
